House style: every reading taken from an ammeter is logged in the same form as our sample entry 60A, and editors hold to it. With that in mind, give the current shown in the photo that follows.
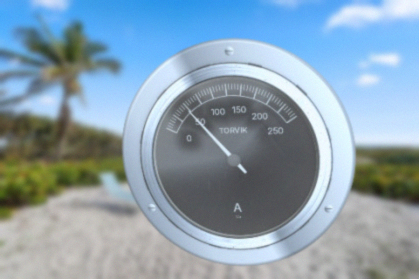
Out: 50A
